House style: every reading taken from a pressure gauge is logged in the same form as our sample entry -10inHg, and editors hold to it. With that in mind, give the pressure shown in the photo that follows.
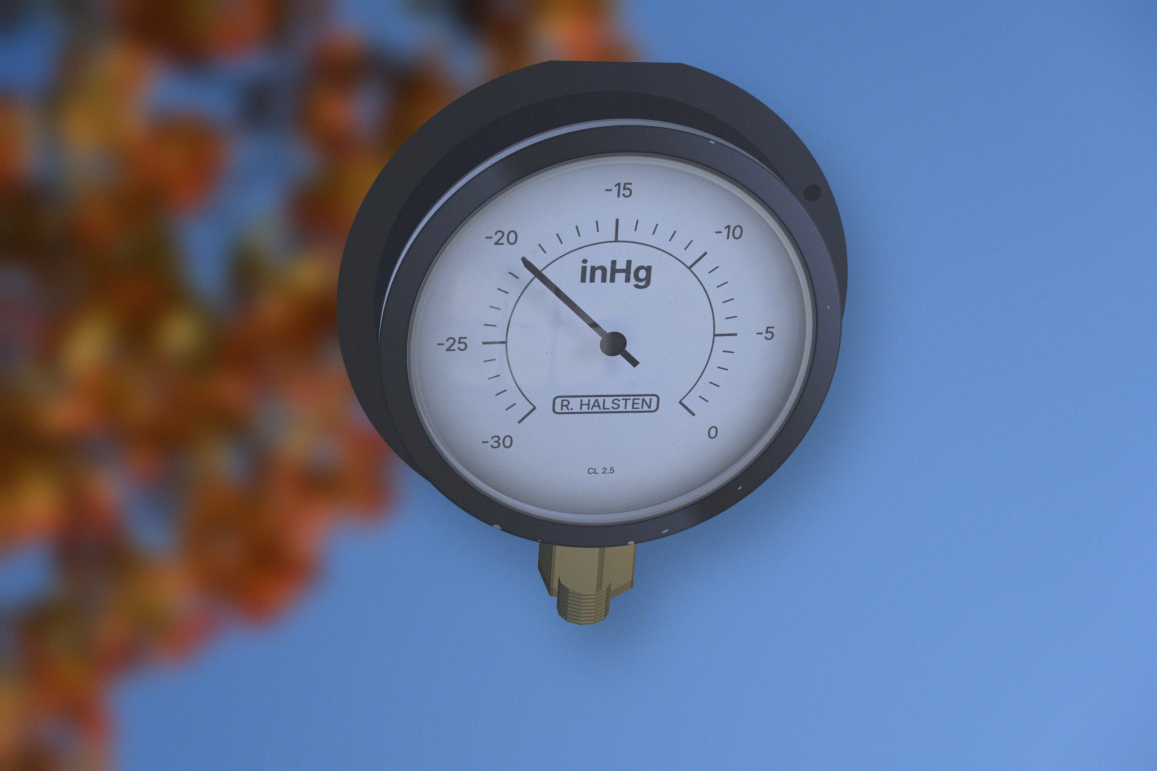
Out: -20inHg
